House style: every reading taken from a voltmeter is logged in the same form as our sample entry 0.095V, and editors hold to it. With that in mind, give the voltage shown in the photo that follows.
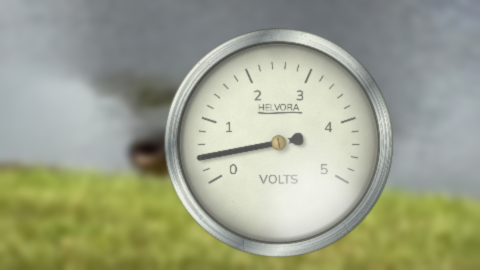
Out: 0.4V
